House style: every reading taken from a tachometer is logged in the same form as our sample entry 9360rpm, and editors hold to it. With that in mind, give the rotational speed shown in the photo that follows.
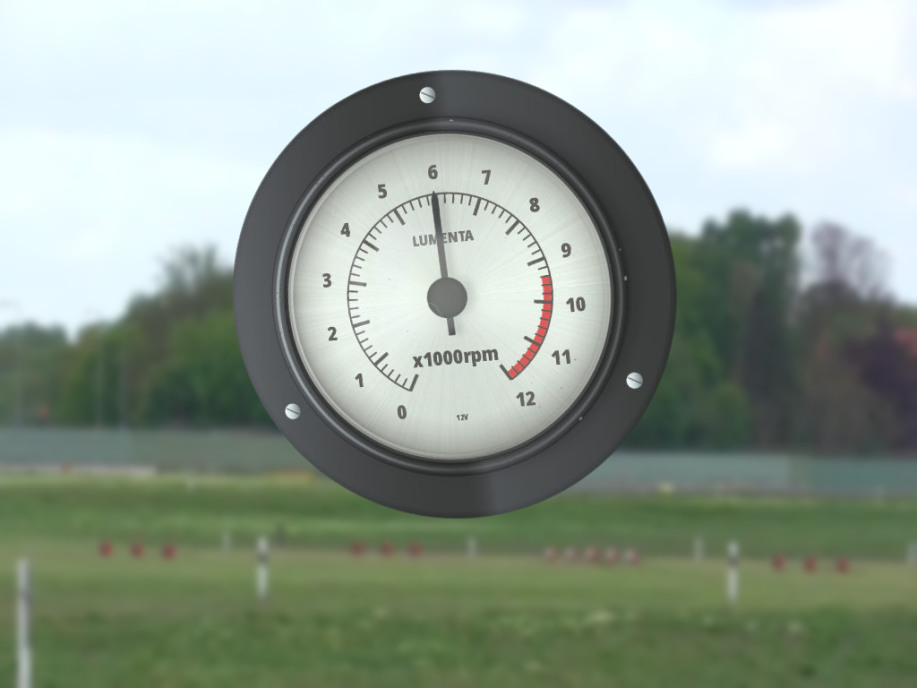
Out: 6000rpm
